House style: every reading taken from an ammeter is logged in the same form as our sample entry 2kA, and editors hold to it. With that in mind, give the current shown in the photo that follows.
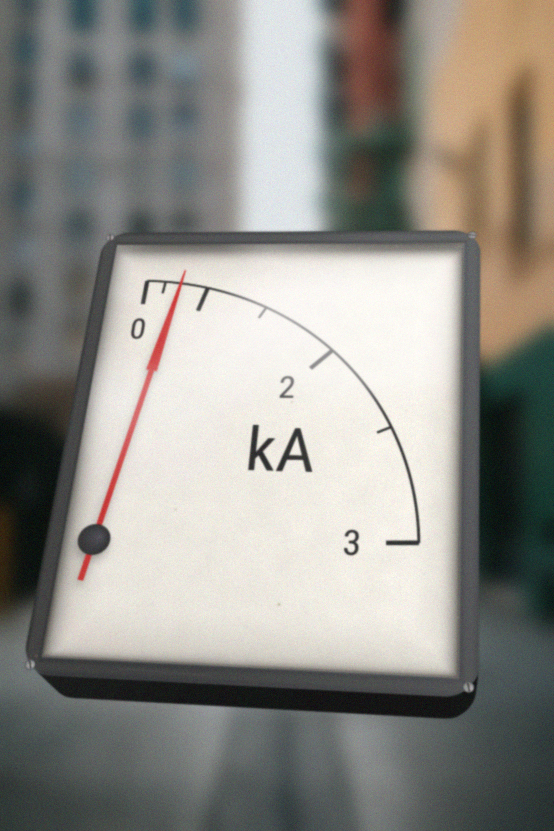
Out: 0.75kA
